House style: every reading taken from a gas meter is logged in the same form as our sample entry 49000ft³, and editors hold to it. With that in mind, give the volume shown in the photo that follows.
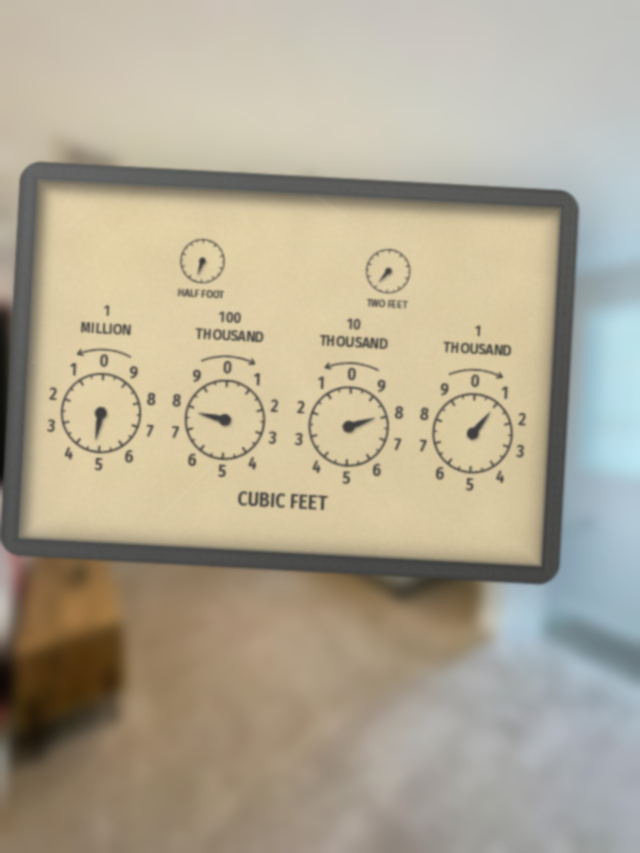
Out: 478100ft³
